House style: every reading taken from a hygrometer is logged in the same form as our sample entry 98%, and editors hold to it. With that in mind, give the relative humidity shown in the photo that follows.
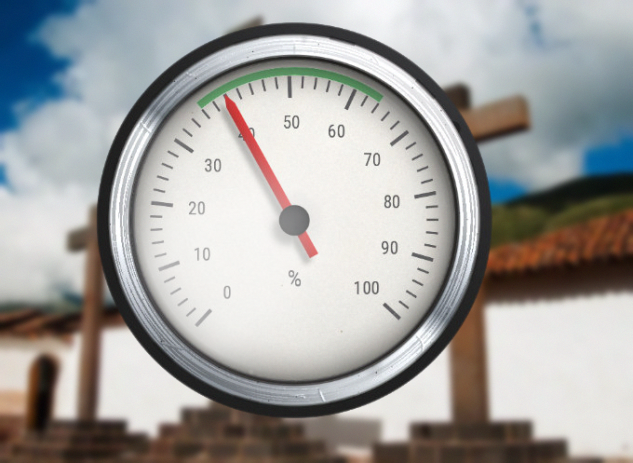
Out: 40%
